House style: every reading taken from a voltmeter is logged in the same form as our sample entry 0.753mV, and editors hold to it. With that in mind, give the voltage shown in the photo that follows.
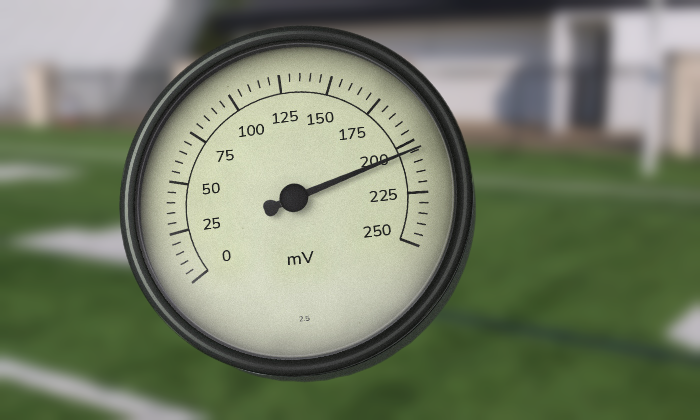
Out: 205mV
